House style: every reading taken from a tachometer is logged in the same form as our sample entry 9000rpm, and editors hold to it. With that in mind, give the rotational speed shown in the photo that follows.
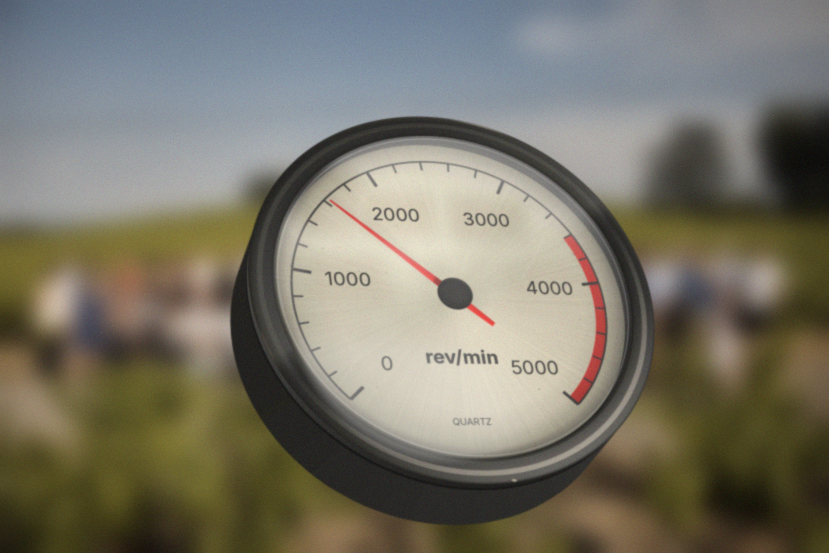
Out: 1600rpm
